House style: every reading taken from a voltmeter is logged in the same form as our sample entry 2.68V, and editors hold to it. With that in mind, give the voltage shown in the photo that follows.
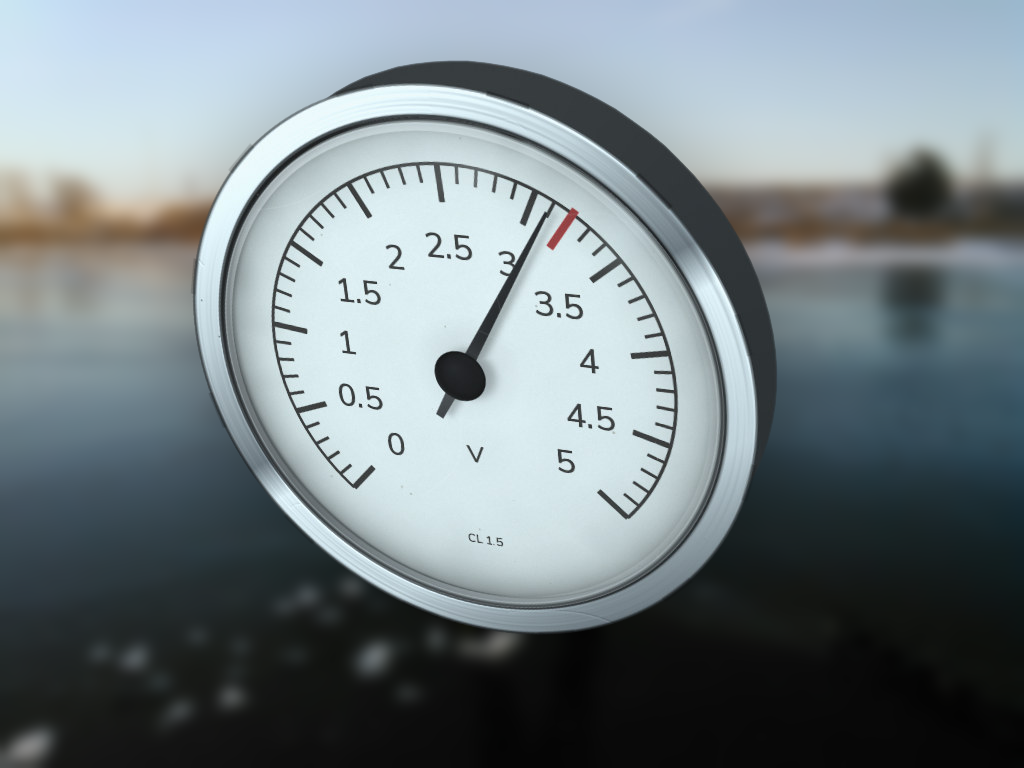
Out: 3.1V
